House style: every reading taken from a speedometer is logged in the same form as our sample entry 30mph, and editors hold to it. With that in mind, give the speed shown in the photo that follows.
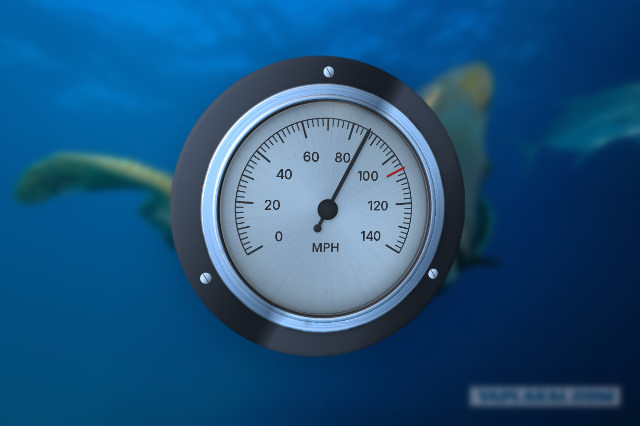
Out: 86mph
